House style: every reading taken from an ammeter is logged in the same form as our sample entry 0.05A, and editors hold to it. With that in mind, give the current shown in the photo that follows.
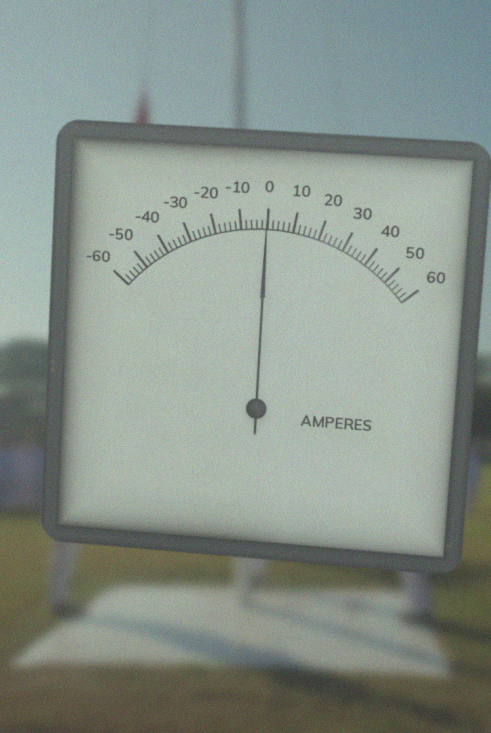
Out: 0A
